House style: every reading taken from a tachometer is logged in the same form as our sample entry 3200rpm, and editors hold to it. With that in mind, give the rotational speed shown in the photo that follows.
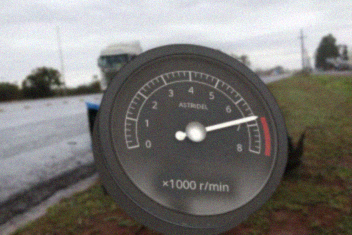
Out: 6800rpm
